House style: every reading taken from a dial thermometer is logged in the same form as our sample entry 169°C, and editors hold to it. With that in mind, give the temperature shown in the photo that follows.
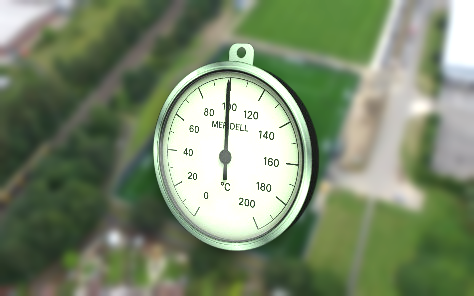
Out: 100°C
